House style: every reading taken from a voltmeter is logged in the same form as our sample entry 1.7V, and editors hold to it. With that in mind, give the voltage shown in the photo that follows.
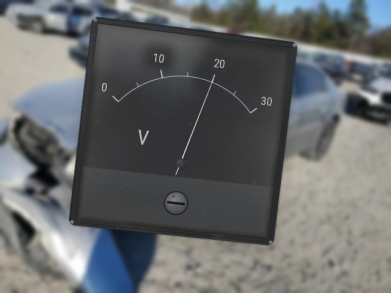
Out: 20V
